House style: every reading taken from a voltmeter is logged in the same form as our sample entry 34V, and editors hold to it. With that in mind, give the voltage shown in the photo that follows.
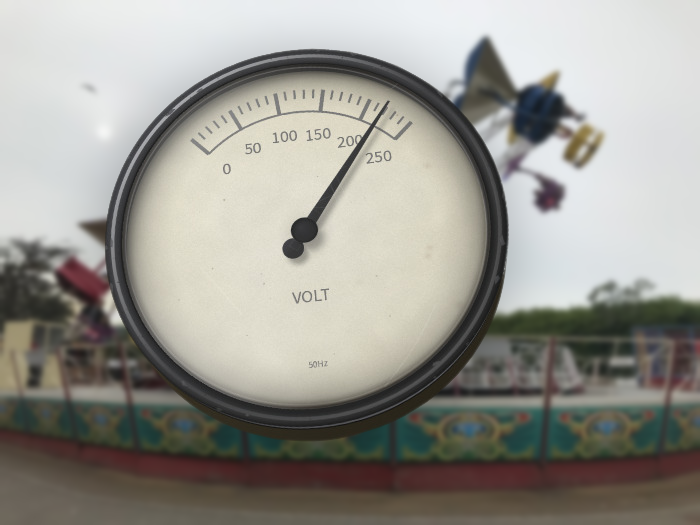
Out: 220V
